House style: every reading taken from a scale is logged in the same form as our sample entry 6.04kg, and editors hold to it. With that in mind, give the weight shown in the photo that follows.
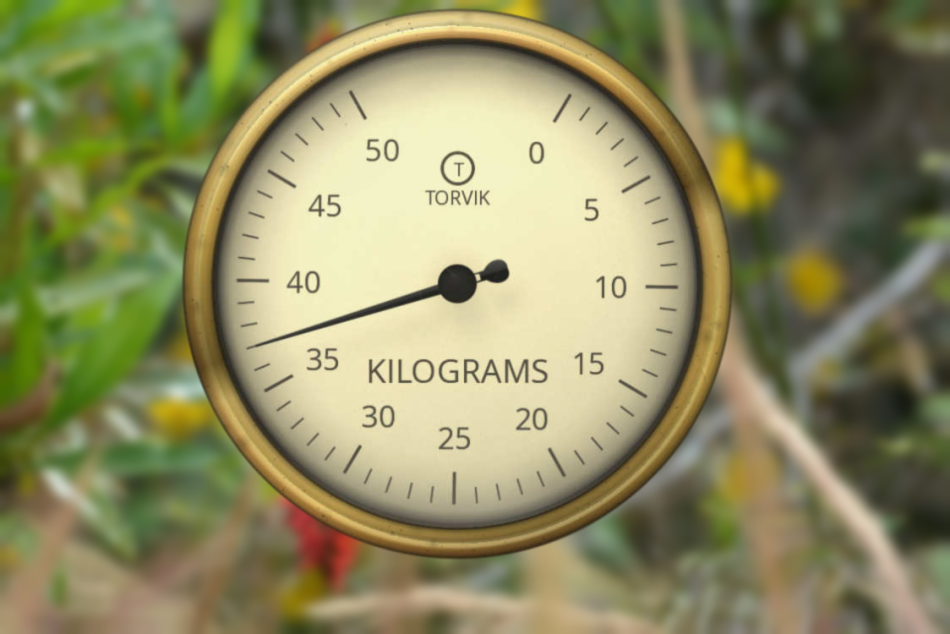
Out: 37kg
